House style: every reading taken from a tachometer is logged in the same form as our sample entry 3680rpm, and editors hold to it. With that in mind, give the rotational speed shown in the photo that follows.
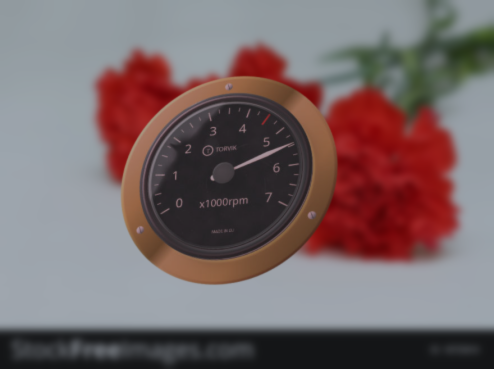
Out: 5500rpm
